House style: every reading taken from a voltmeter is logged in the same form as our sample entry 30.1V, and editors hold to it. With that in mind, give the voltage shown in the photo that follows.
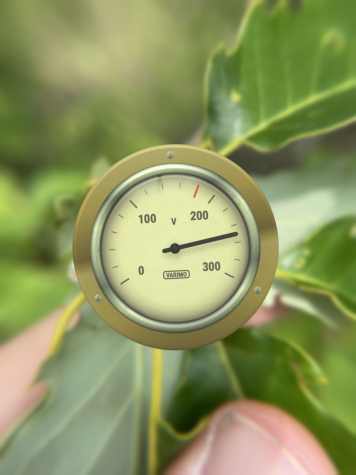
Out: 250V
